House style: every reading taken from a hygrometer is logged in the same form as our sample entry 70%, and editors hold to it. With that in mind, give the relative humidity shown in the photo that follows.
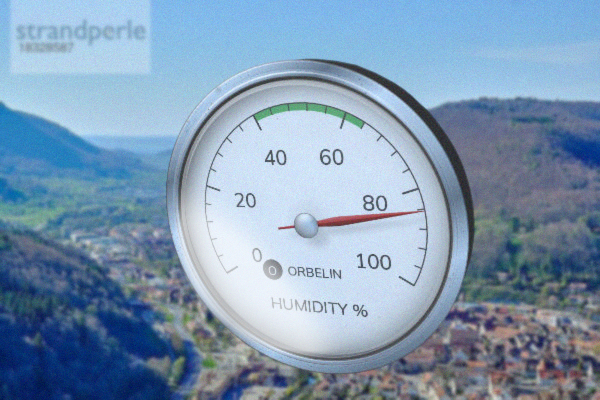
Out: 84%
